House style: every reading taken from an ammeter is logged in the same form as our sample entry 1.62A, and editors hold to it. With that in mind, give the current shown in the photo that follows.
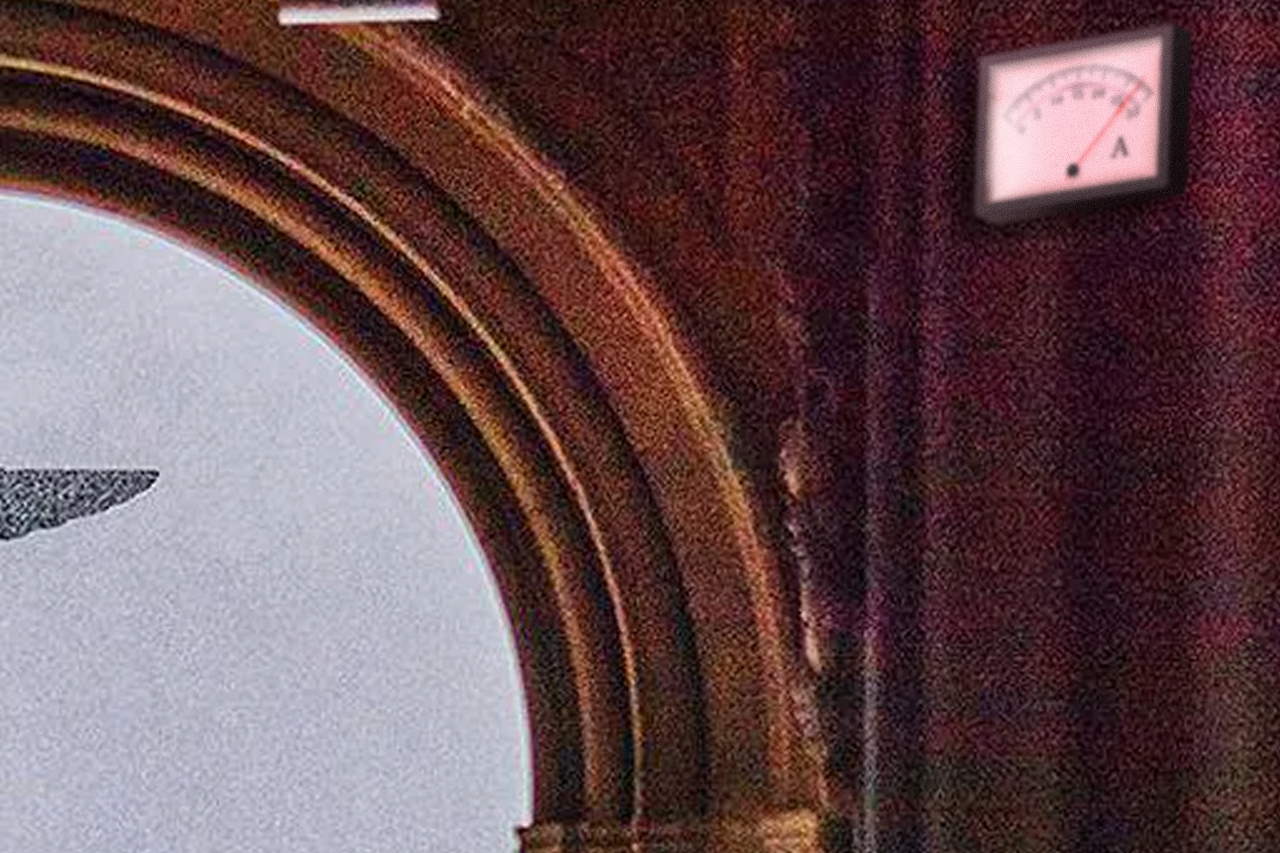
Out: 27.5A
